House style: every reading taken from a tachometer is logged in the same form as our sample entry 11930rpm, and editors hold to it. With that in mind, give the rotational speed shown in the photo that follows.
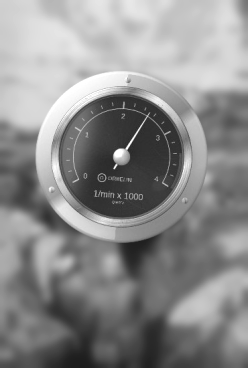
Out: 2500rpm
